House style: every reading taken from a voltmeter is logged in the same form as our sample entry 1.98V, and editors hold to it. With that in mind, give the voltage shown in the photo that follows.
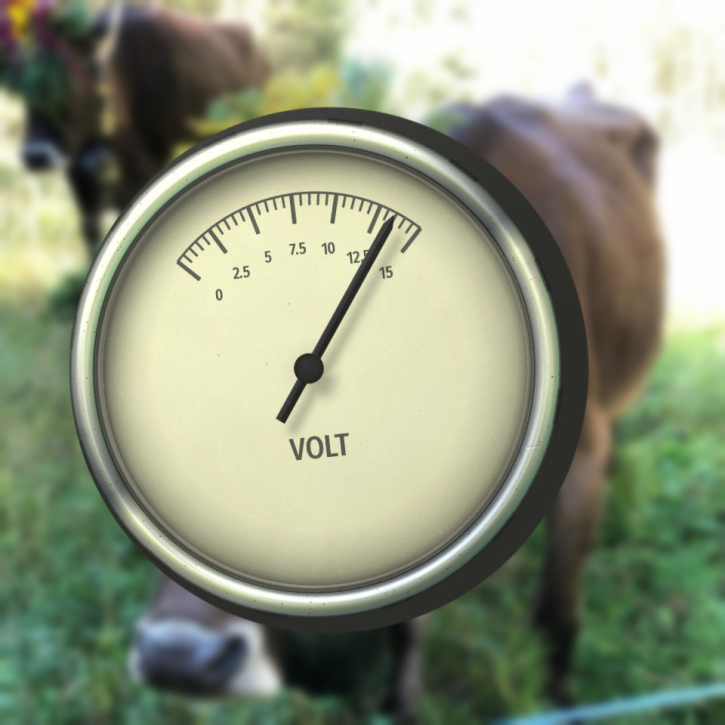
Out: 13.5V
